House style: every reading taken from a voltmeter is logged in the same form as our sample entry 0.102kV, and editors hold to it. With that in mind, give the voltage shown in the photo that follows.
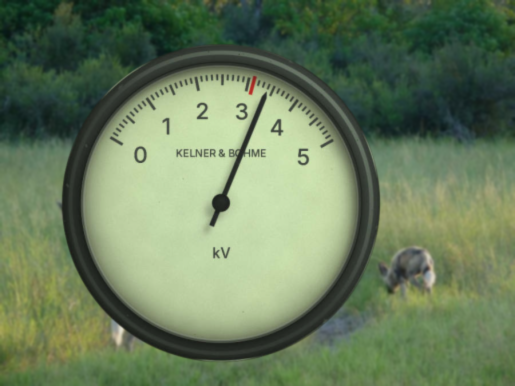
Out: 3.4kV
